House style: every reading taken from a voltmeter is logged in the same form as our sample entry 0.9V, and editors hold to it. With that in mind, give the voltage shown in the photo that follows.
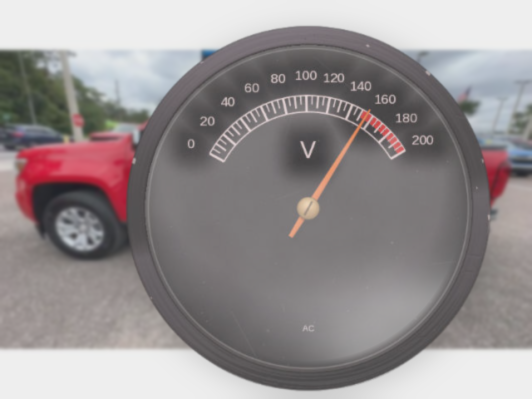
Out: 155V
